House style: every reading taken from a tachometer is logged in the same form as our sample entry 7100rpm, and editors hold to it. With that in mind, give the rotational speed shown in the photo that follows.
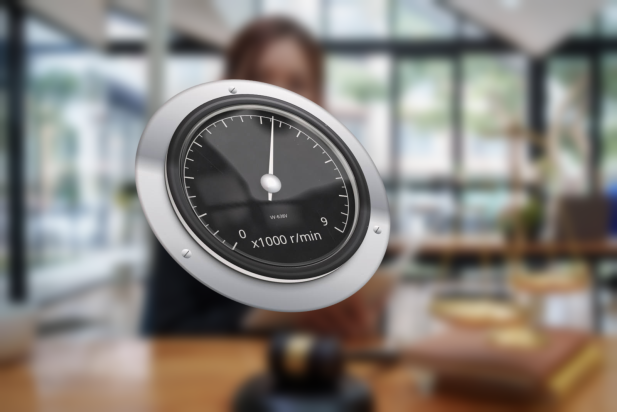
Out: 5250rpm
